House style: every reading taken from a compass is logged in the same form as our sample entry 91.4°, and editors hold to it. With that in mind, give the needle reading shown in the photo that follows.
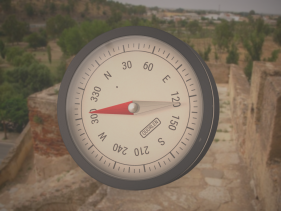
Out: 305°
